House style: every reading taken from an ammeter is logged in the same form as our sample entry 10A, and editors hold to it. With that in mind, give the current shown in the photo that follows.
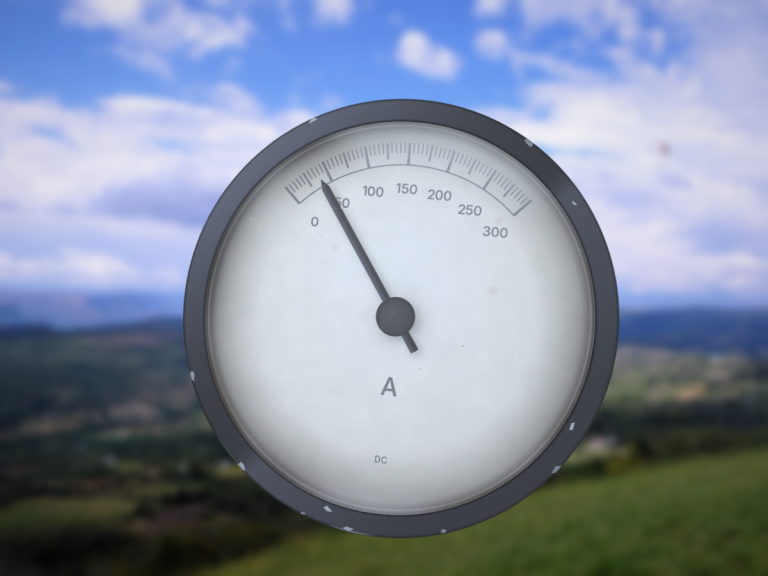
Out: 40A
